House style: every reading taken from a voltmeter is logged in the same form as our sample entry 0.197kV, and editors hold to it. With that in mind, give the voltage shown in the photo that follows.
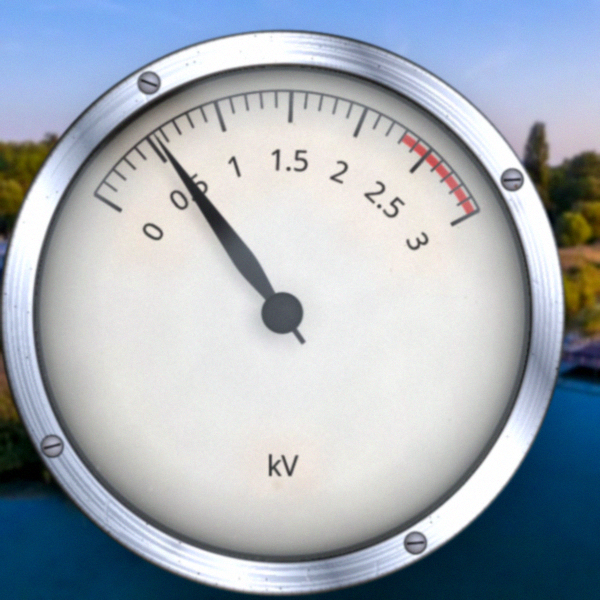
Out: 0.55kV
